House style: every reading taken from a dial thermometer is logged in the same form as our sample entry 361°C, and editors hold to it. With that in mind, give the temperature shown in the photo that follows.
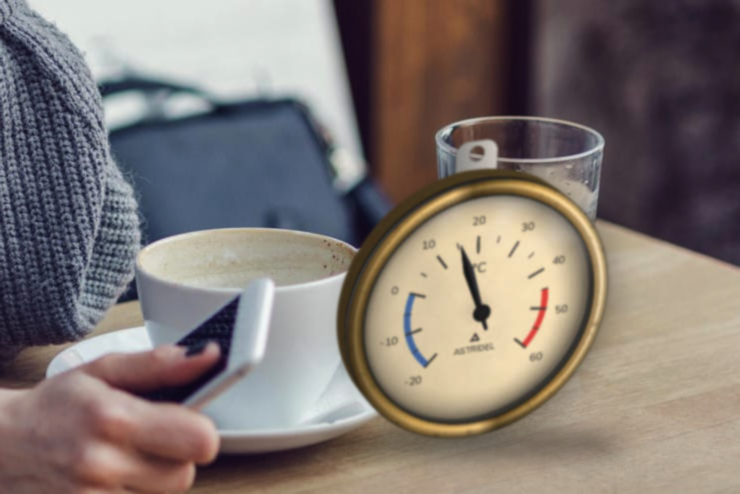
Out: 15°C
